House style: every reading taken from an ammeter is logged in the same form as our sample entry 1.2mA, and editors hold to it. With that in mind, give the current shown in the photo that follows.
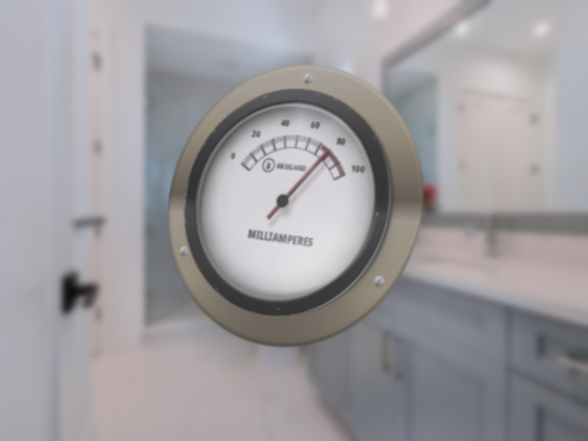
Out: 80mA
